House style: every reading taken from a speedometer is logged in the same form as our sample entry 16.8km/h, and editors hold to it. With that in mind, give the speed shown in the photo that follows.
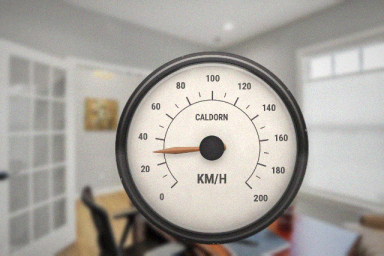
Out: 30km/h
